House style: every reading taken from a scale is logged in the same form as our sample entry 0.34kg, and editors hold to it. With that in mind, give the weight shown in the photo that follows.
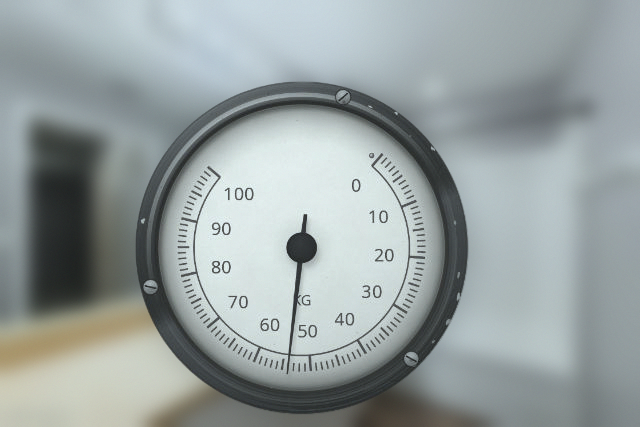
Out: 54kg
